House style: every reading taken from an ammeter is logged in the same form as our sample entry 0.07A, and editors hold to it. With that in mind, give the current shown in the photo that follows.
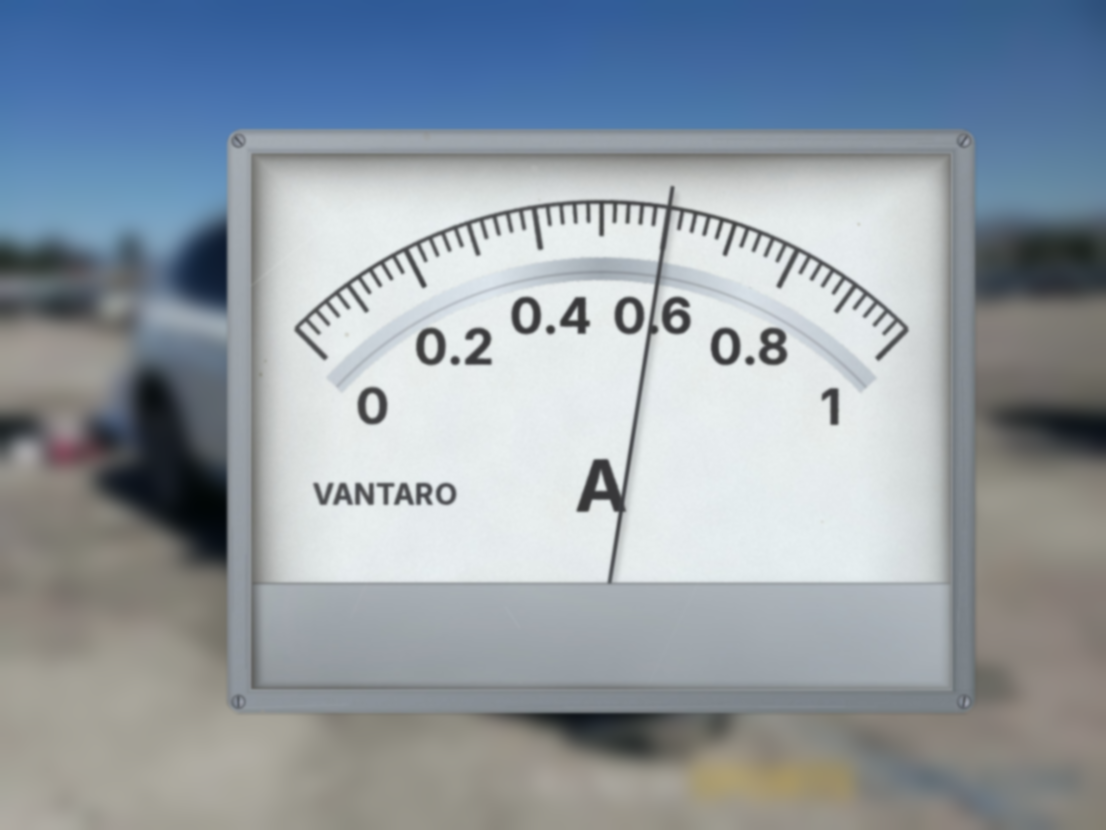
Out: 0.6A
